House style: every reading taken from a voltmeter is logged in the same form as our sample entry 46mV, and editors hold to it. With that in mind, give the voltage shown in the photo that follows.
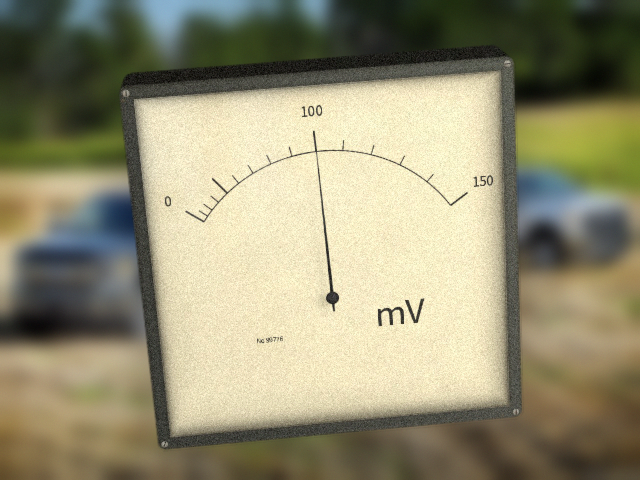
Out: 100mV
